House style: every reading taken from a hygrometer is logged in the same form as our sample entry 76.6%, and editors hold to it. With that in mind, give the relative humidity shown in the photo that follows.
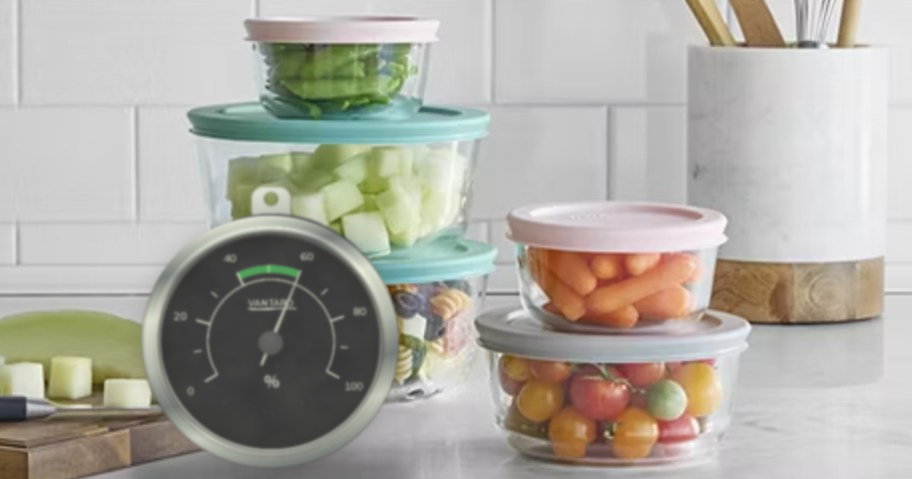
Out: 60%
